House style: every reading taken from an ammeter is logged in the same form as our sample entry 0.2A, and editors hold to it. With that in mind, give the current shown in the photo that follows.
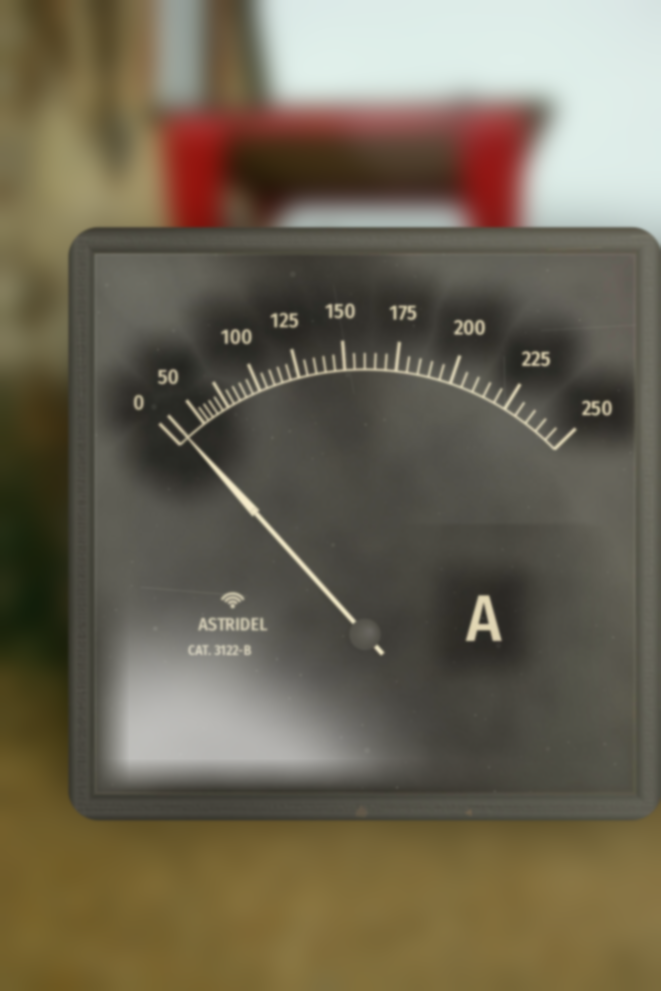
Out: 25A
